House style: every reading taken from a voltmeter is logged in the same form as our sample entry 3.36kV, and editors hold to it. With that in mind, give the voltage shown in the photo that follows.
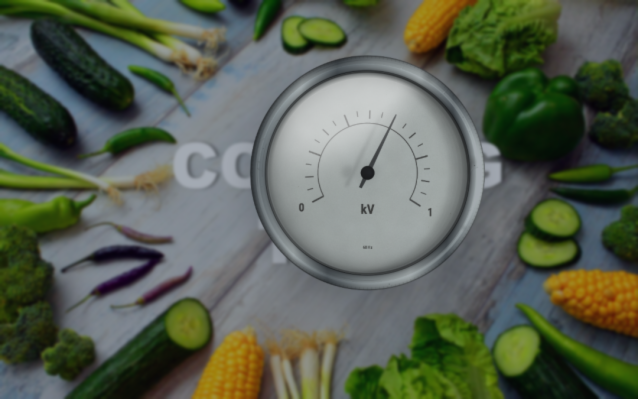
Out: 0.6kV
